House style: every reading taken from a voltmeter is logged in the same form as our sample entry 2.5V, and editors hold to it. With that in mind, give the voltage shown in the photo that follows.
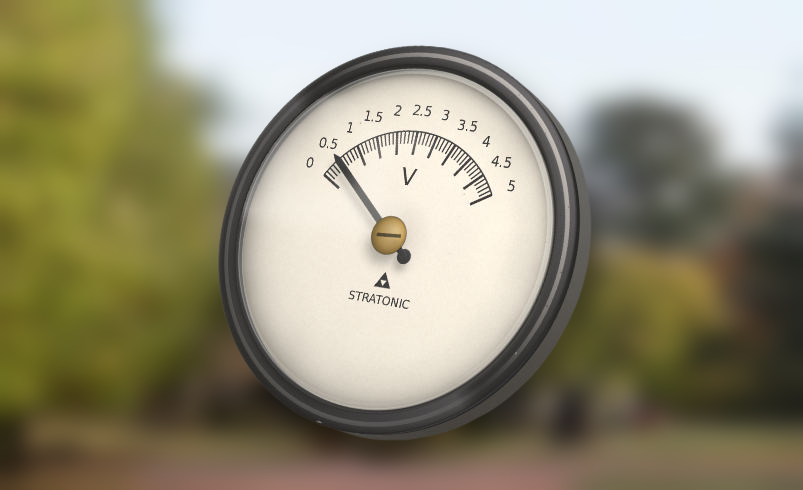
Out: 0.5V
